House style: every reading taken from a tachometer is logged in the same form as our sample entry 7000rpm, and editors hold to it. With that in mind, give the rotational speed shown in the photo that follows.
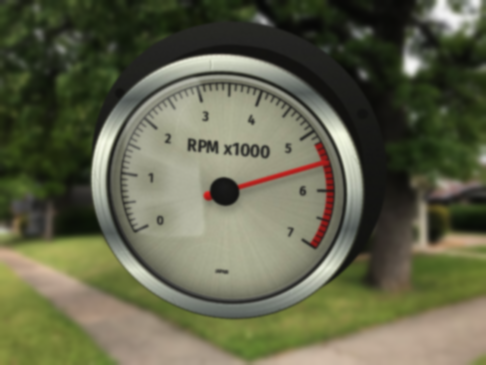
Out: 5500rpm
